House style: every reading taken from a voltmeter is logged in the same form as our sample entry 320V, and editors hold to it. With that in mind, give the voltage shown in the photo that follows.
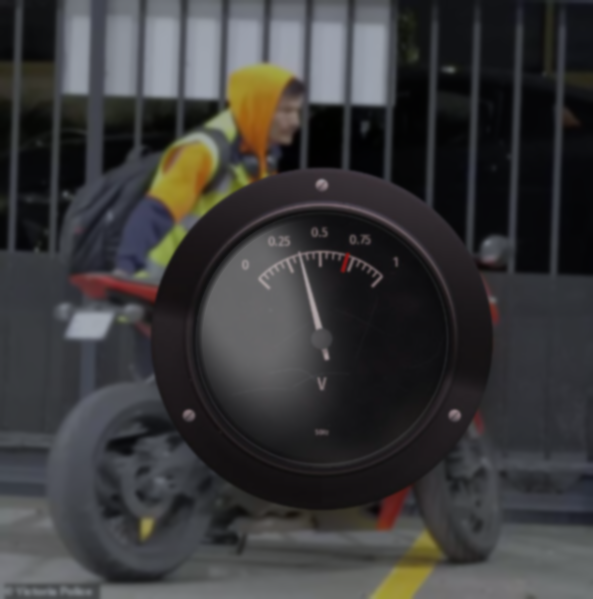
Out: 0.35V
